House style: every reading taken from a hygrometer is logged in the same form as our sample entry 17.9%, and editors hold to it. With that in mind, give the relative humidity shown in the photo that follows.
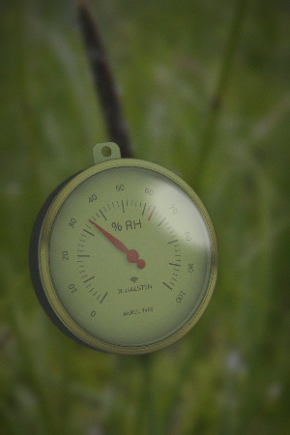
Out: 34%
